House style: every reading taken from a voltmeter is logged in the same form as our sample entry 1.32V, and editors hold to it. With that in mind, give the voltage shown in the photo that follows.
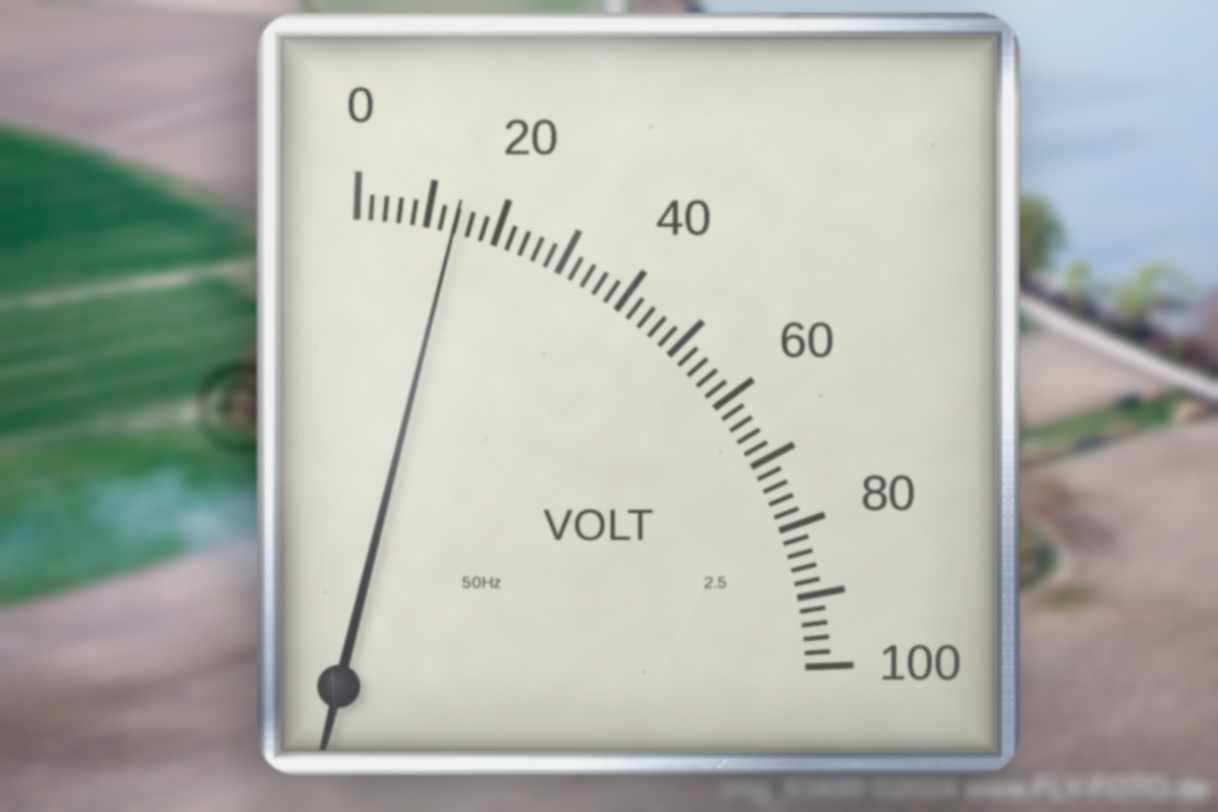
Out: 14V
